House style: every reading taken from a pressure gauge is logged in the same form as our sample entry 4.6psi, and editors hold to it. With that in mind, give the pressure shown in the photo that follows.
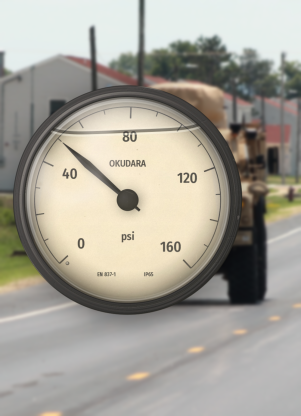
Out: 50psi
